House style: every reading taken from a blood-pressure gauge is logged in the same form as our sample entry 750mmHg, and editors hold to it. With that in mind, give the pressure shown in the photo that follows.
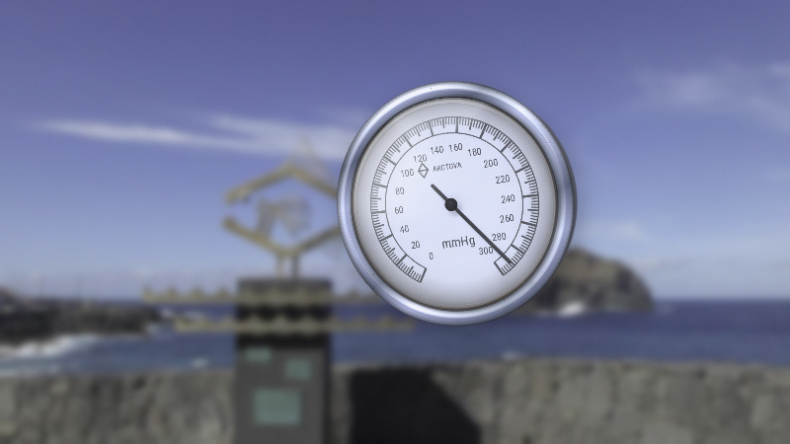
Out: 290mmHg
